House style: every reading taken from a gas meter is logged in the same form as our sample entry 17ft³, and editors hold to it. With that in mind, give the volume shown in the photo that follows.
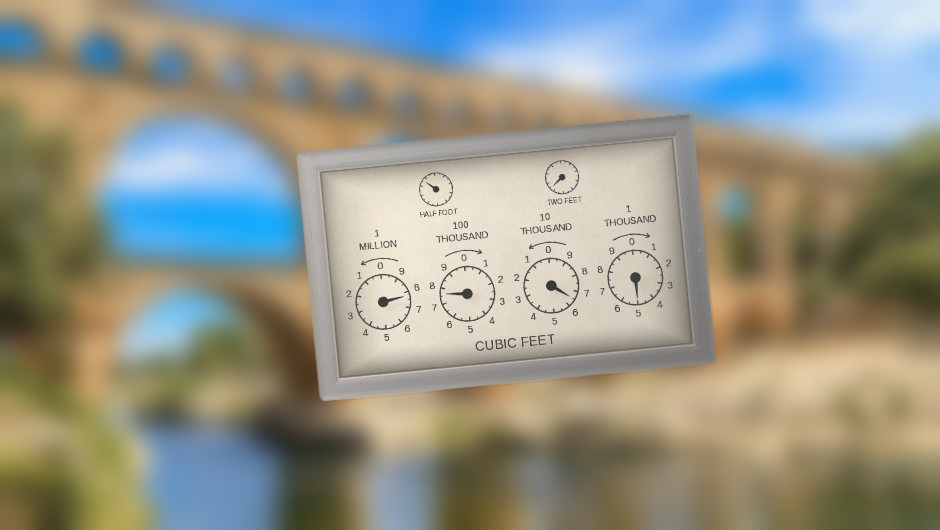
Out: 776500ft³
